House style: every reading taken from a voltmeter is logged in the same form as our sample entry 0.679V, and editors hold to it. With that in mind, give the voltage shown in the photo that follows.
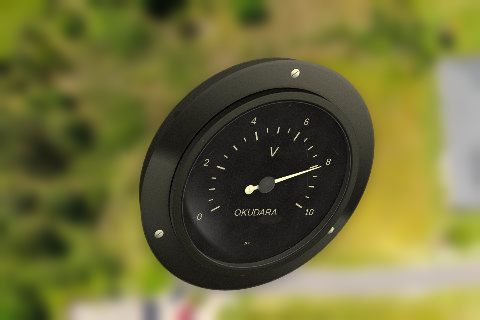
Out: 8V
